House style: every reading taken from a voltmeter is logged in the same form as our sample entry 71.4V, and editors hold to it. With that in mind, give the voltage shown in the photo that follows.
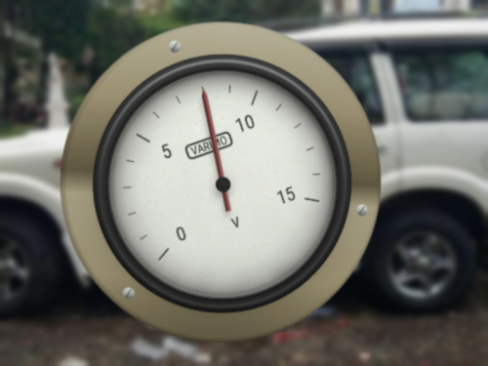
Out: 8V
